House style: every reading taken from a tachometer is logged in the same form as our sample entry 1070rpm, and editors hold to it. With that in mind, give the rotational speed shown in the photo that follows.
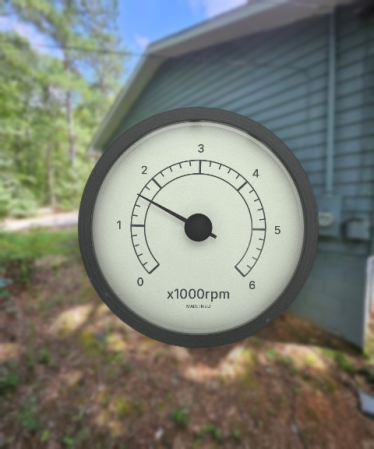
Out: 1600rpm
